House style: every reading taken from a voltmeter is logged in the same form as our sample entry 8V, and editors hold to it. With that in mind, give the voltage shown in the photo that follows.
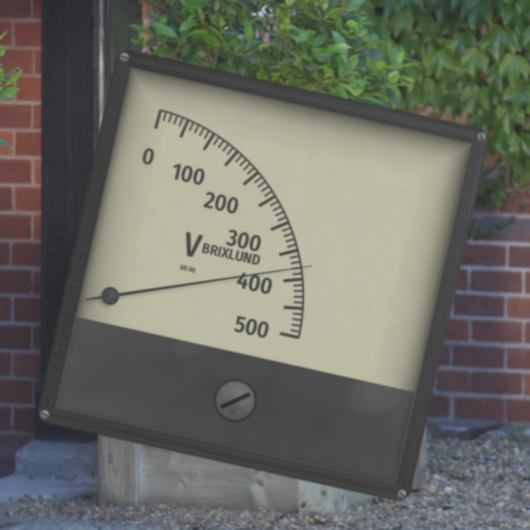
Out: 380V
